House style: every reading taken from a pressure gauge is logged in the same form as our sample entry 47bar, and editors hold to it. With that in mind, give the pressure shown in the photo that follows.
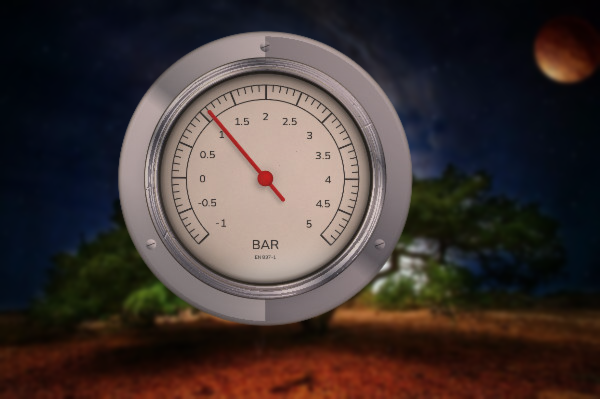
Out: 1.1bar
